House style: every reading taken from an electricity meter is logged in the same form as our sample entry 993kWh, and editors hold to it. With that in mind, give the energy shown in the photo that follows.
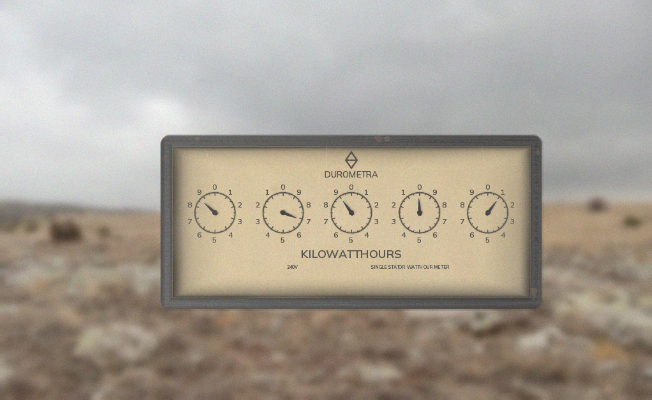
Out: 86901kWh
